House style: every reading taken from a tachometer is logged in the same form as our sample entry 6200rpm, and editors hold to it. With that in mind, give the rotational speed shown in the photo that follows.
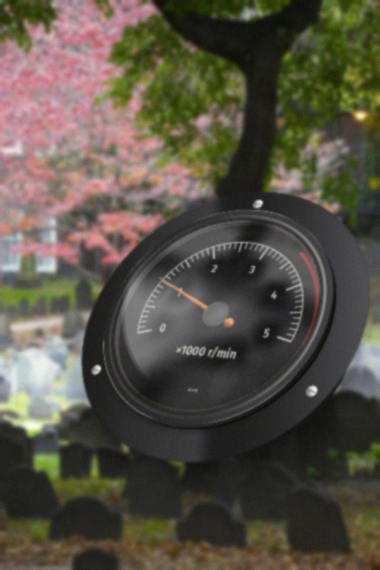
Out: 1000rpm
